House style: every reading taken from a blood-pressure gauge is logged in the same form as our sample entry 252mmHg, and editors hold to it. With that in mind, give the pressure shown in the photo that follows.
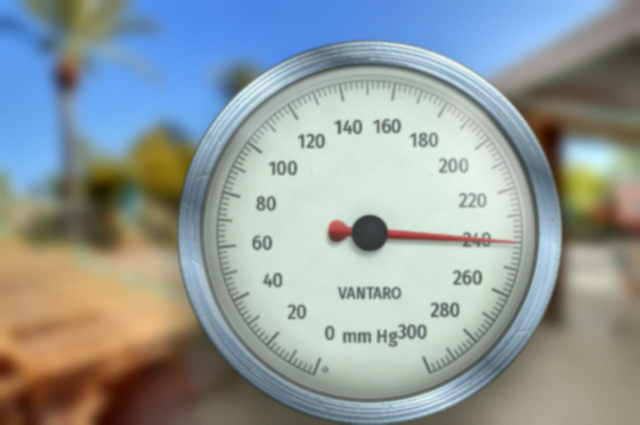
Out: 240mmHg
